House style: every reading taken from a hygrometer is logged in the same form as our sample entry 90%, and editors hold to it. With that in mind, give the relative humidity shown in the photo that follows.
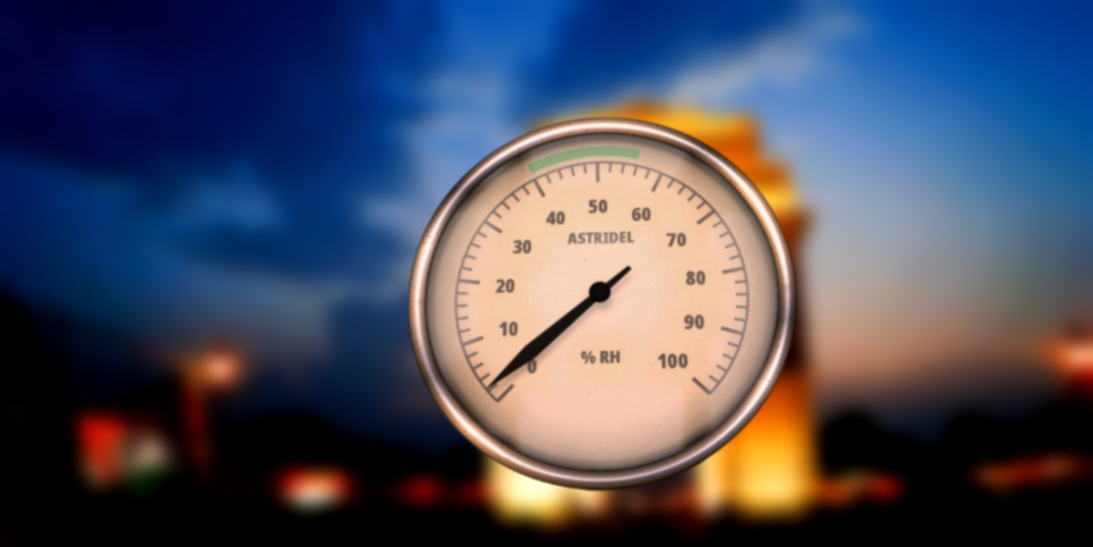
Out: 2%
